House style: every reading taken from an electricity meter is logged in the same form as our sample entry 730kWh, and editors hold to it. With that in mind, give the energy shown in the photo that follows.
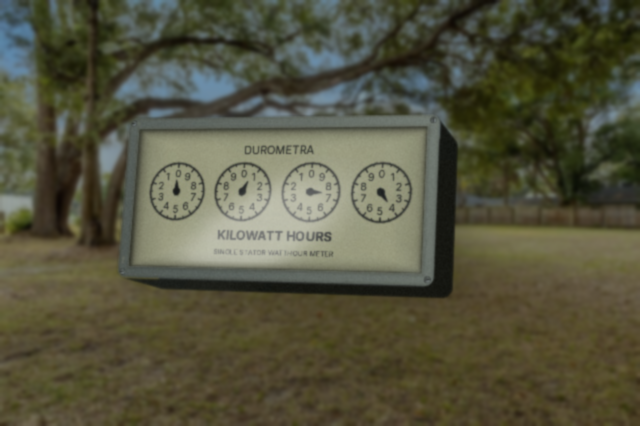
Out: 74kWh
